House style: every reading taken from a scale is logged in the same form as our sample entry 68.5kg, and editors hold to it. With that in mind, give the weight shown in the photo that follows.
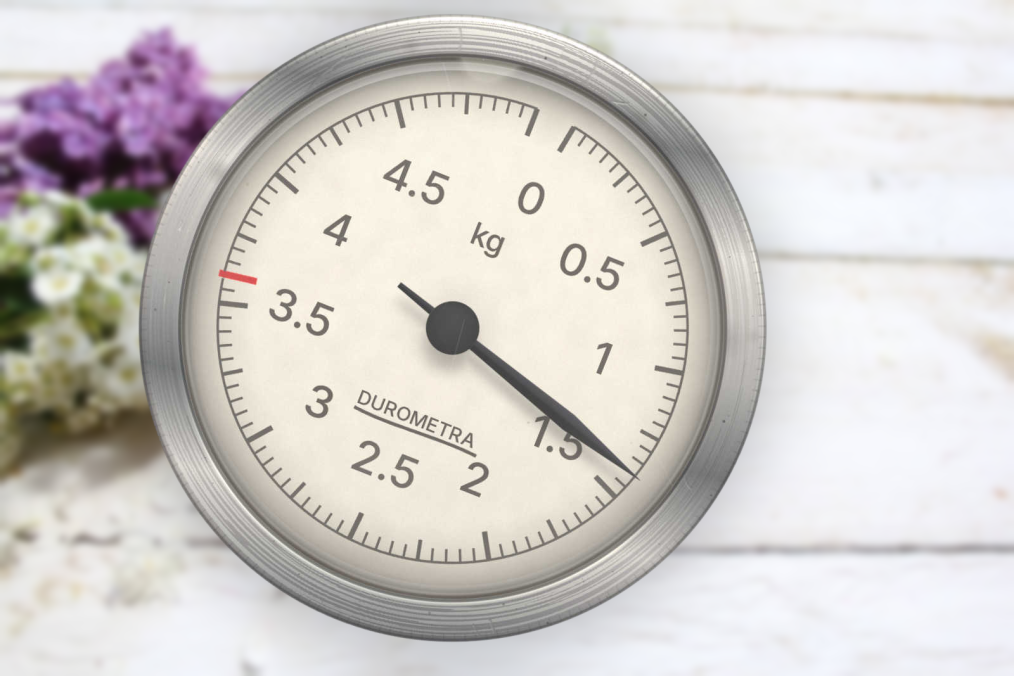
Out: 1.4kg
